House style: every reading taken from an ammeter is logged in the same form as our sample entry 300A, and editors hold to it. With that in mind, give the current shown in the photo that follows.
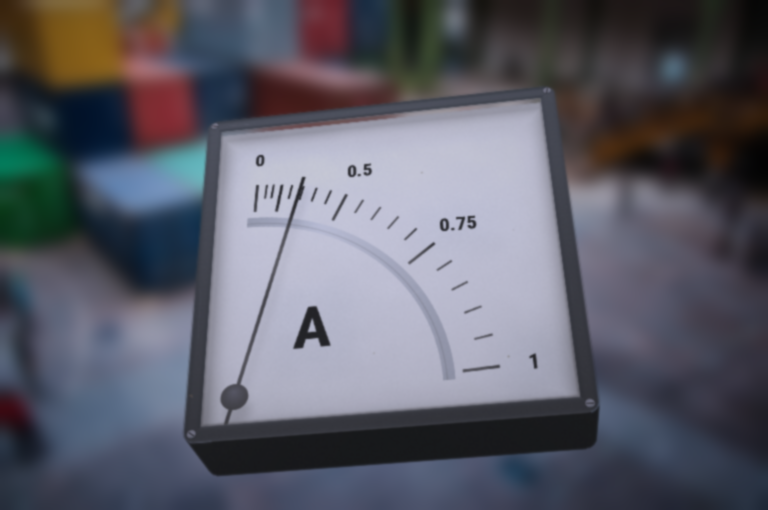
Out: 0.35A
